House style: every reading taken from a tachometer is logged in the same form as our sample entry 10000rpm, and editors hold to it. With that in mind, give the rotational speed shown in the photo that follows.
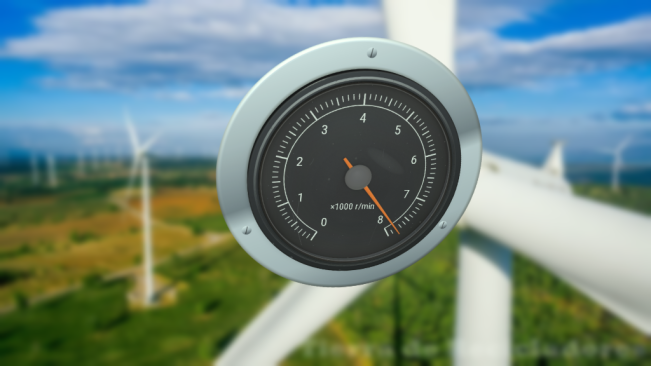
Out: 7800rpm
